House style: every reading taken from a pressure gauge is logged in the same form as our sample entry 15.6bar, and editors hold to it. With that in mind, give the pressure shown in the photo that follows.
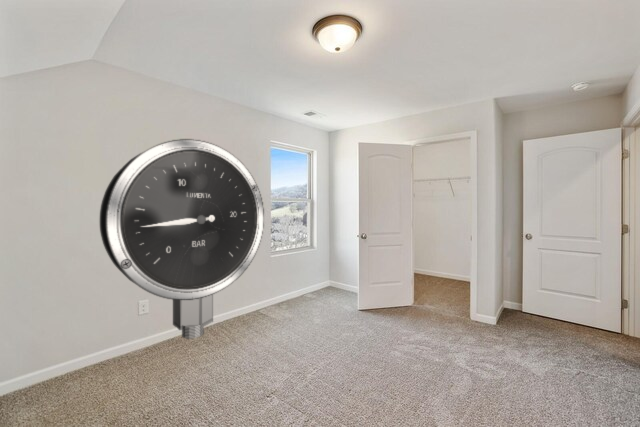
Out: 3.5bar
